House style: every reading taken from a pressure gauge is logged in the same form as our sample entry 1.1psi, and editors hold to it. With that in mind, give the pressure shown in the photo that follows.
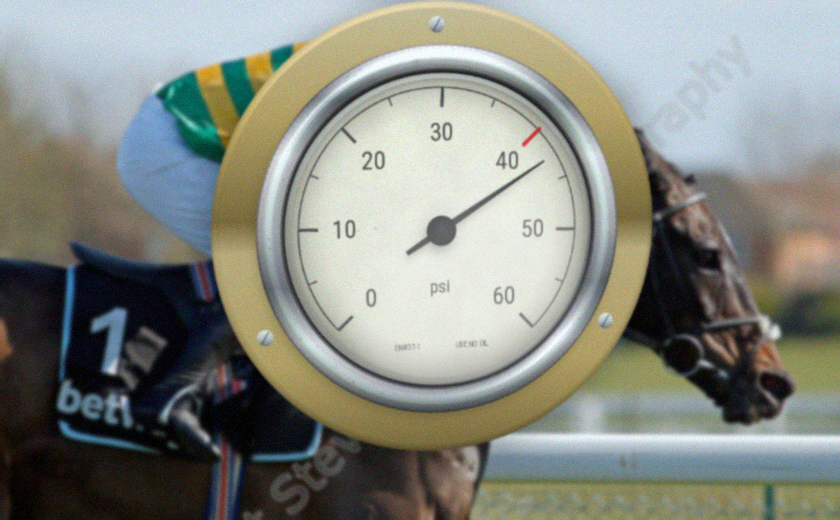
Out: 42.5psi
